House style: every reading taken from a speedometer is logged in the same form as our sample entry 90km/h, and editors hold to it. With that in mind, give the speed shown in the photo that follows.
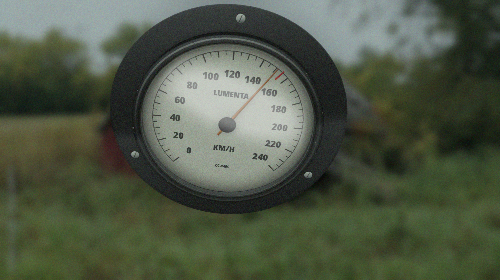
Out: 150km/h
